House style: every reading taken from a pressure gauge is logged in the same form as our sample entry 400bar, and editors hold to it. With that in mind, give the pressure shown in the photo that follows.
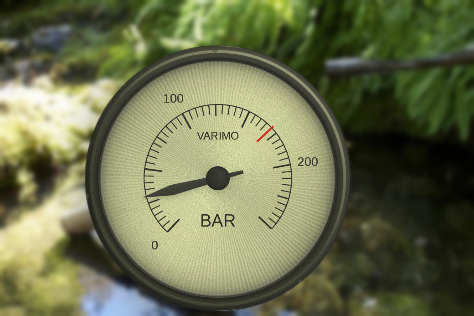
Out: 30bar
